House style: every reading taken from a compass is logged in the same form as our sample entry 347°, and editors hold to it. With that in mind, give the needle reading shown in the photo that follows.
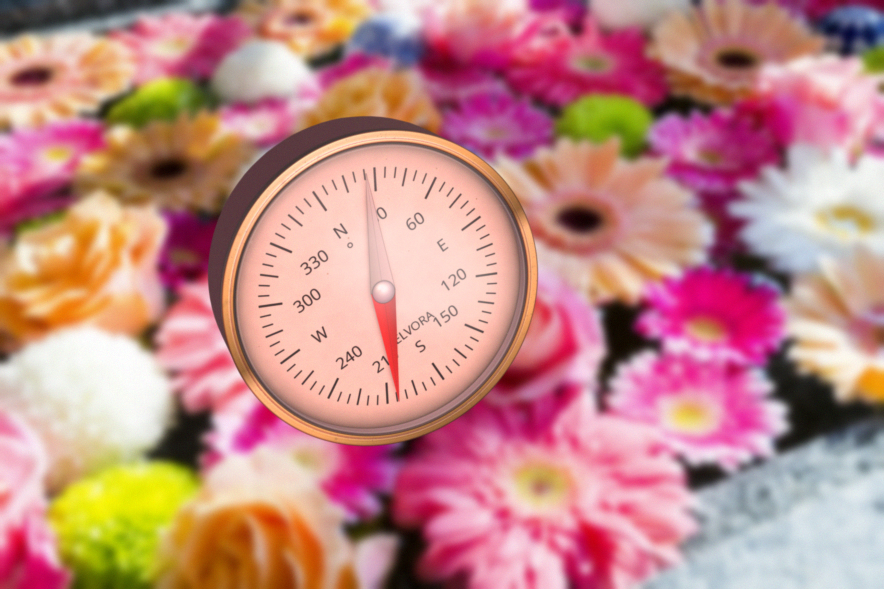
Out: 205°
